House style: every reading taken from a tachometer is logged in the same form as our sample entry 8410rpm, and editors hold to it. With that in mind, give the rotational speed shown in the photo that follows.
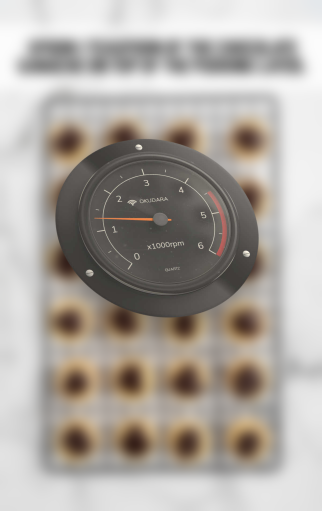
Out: 1250rpm
